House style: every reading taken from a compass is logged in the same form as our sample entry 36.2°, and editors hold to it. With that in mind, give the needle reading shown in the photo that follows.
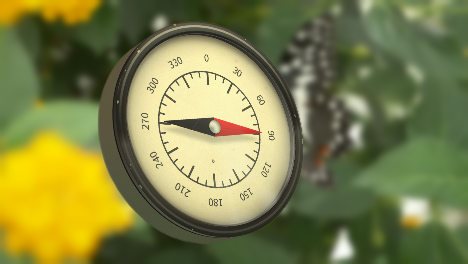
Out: 90°
